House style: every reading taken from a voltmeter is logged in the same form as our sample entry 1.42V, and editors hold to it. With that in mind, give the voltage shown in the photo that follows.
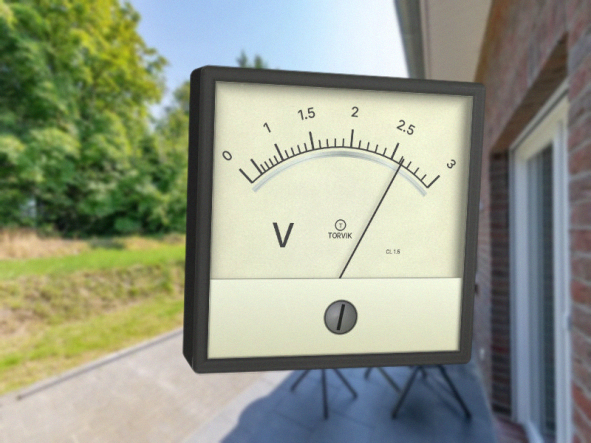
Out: 2.6V
